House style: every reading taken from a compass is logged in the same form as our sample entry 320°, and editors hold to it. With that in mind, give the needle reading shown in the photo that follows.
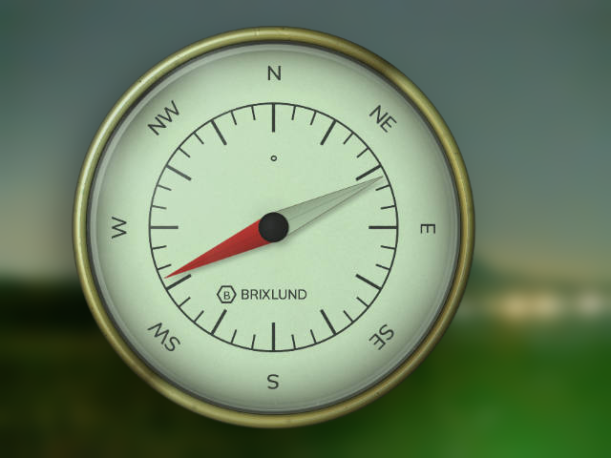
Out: 245°
